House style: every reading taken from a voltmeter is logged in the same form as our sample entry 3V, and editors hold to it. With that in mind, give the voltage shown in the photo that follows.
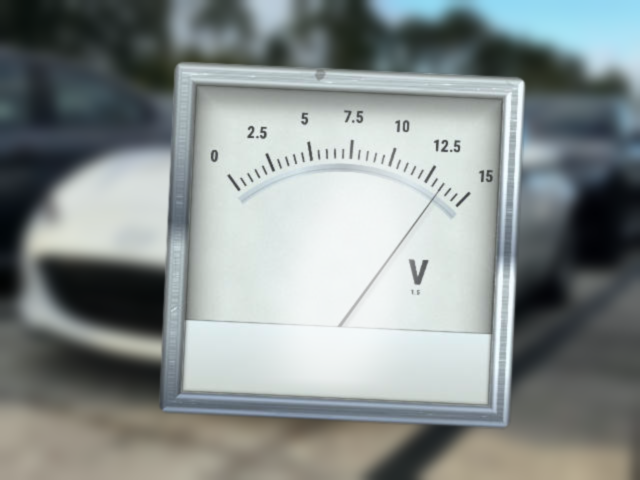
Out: 13.5V
